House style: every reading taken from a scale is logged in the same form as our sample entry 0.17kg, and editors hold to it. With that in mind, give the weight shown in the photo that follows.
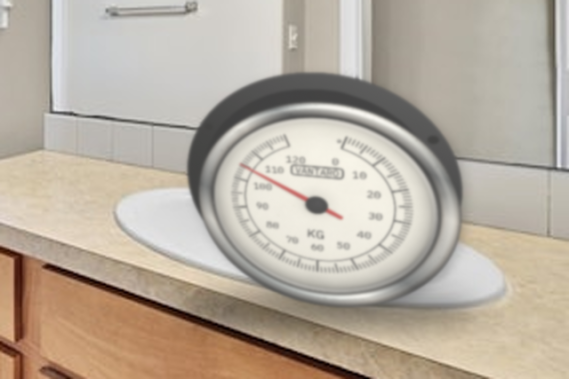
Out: 105kg
